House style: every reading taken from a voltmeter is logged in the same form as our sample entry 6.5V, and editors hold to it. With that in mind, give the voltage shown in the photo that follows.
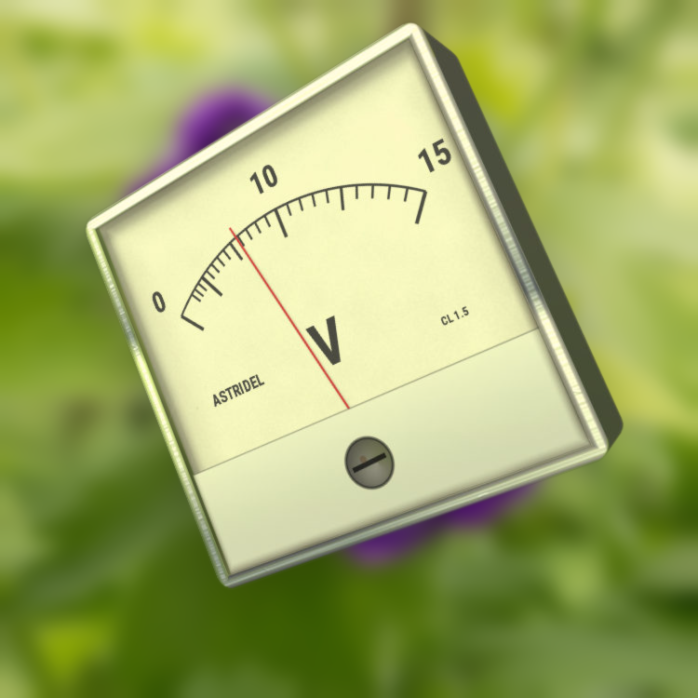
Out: 8V
